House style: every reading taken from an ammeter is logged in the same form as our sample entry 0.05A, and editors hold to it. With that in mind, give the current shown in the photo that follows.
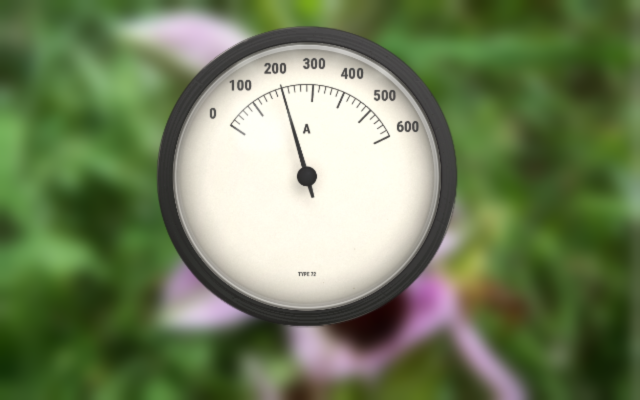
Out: 200A
